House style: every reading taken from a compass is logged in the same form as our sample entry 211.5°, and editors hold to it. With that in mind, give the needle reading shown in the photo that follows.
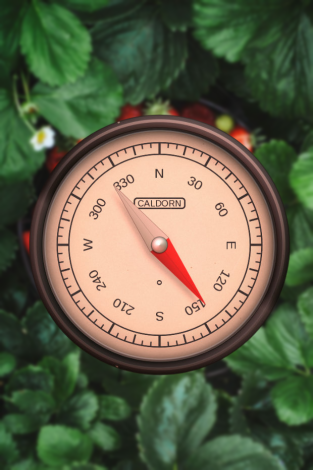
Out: 142.5°
